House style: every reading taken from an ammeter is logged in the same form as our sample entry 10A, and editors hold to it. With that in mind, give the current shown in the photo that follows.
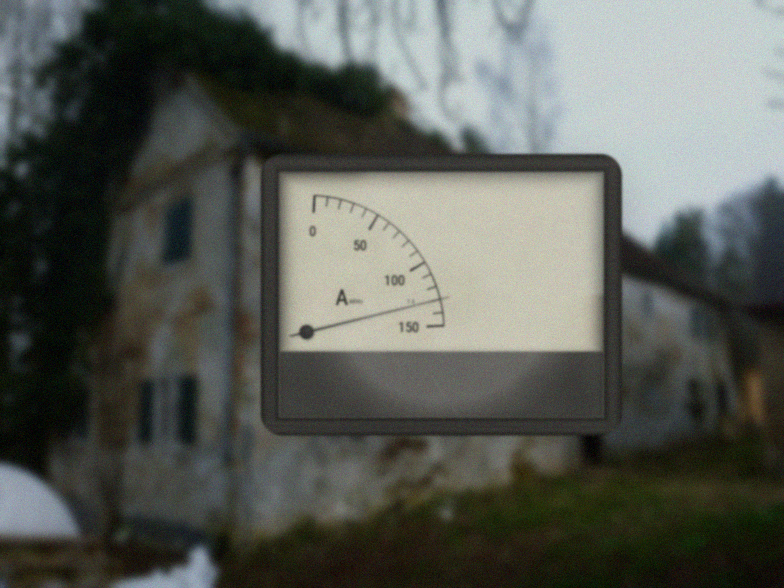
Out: 130A
